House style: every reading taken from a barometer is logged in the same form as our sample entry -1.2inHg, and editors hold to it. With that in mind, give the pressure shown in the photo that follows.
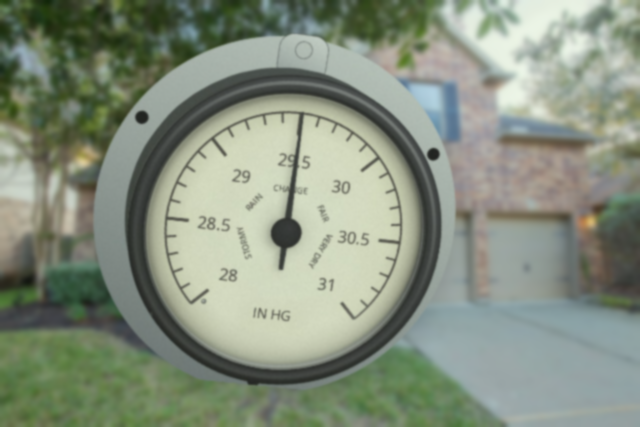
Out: 29.5inHg
